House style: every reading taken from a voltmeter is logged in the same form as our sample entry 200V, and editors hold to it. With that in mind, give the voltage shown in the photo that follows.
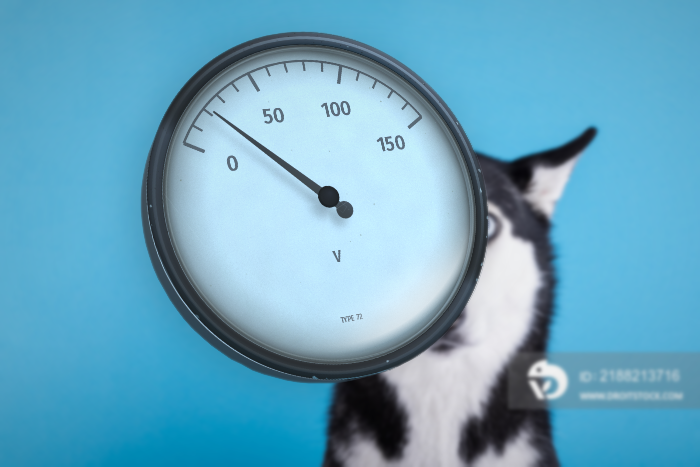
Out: 20V
